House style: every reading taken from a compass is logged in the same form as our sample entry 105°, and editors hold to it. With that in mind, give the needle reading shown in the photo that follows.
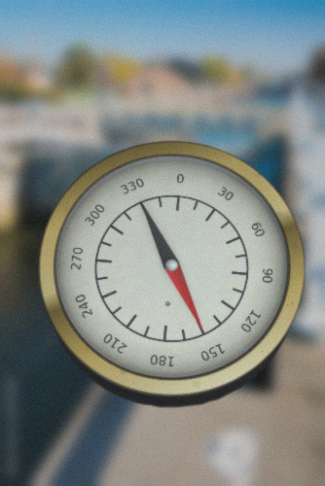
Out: 150°
